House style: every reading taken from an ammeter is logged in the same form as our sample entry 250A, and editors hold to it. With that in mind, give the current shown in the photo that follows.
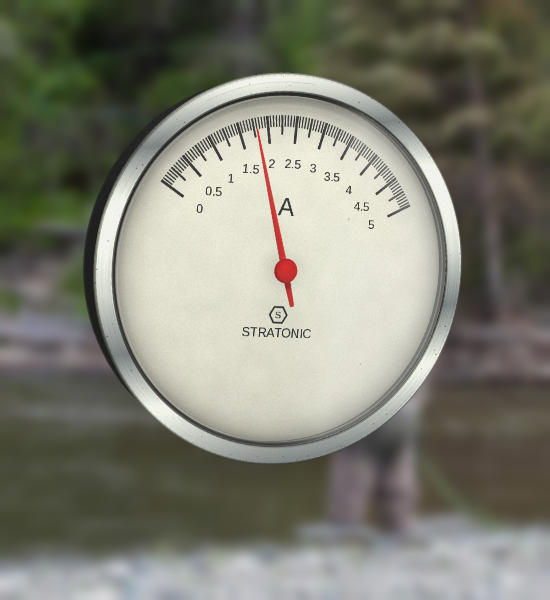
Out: 1.75A
